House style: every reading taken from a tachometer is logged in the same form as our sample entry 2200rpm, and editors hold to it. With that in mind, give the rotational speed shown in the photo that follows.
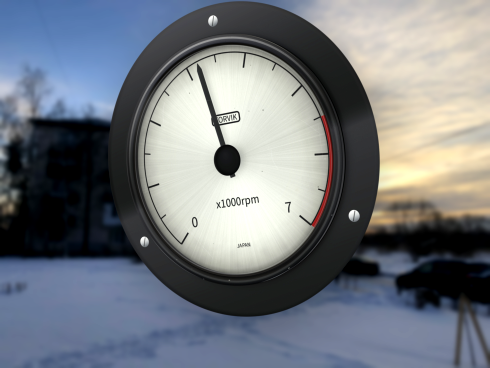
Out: 3250rpm
